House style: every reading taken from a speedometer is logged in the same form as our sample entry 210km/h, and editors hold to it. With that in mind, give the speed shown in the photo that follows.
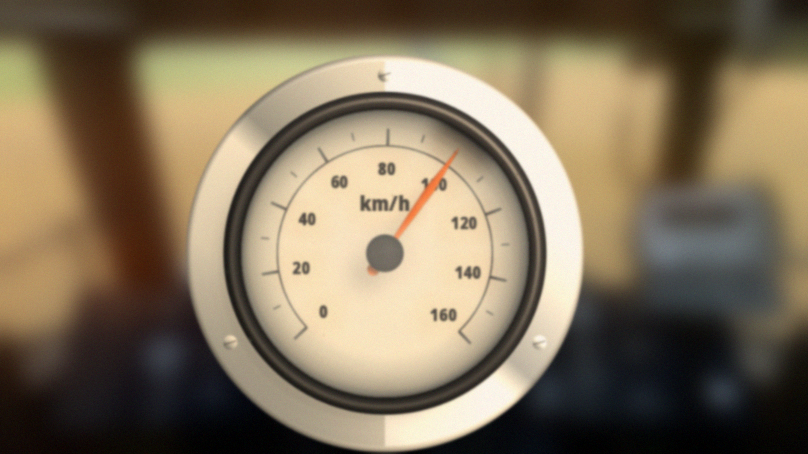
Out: 100km/h
